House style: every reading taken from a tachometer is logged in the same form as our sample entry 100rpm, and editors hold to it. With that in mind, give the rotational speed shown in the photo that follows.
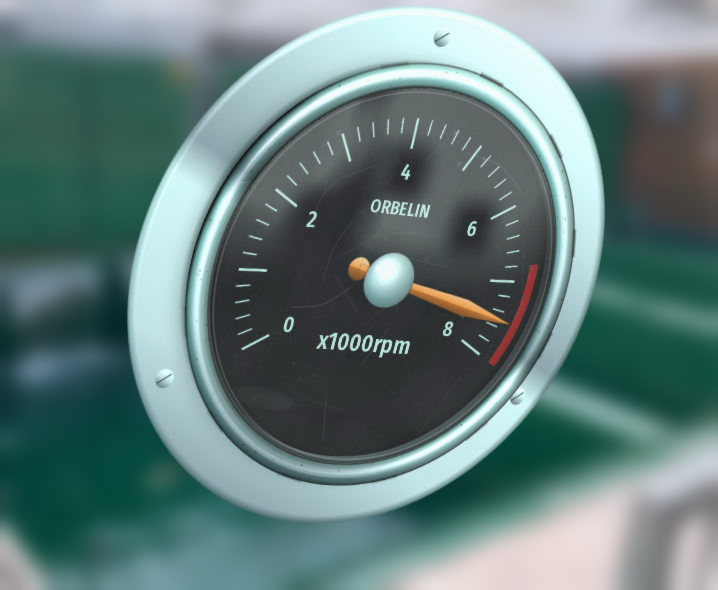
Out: 7500rpm
